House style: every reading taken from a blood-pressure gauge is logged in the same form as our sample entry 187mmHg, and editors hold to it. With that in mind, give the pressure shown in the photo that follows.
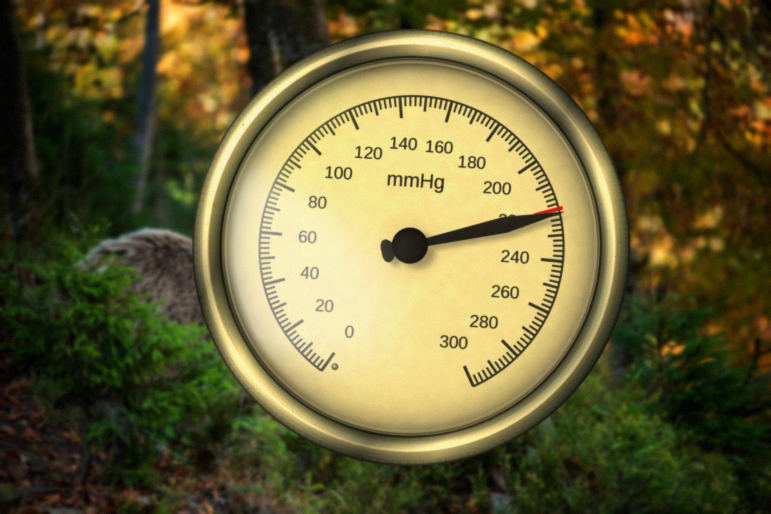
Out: 222mmHg
